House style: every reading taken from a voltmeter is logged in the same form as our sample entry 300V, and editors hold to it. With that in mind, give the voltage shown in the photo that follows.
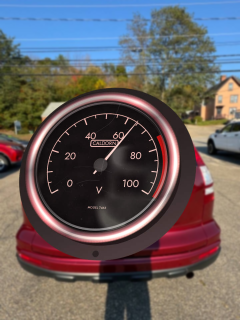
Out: 65V
